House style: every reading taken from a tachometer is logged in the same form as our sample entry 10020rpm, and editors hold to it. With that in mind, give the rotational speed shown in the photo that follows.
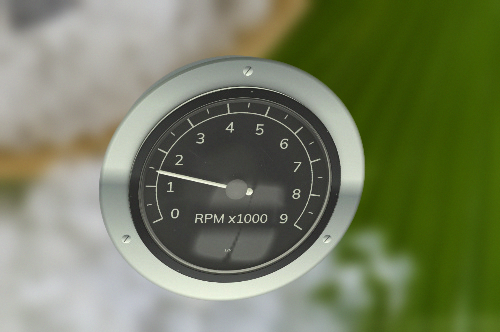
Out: 1500rpm
